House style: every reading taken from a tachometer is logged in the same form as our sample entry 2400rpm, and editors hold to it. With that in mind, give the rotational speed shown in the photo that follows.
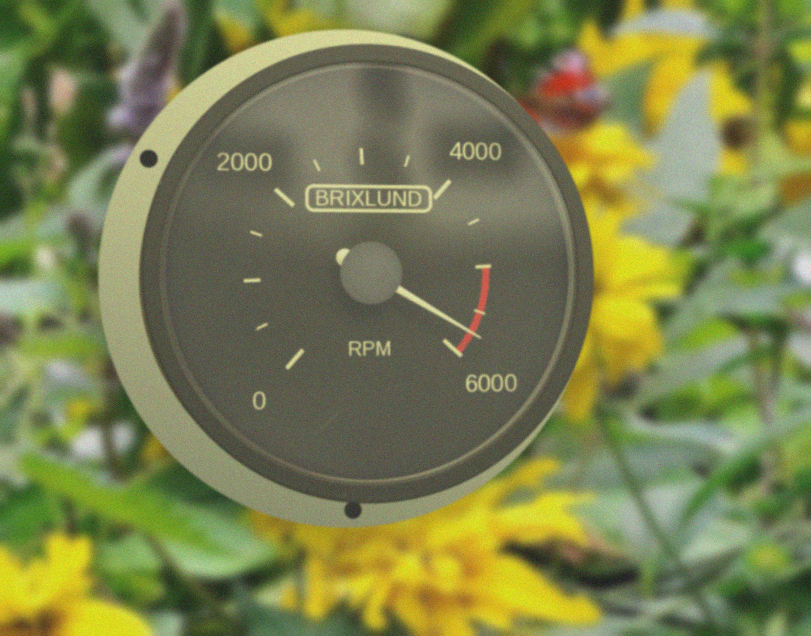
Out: 5750rpm
